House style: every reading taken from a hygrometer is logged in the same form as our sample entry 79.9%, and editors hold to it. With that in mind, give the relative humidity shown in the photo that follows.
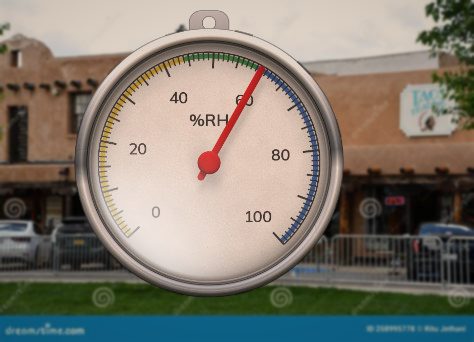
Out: 60%
